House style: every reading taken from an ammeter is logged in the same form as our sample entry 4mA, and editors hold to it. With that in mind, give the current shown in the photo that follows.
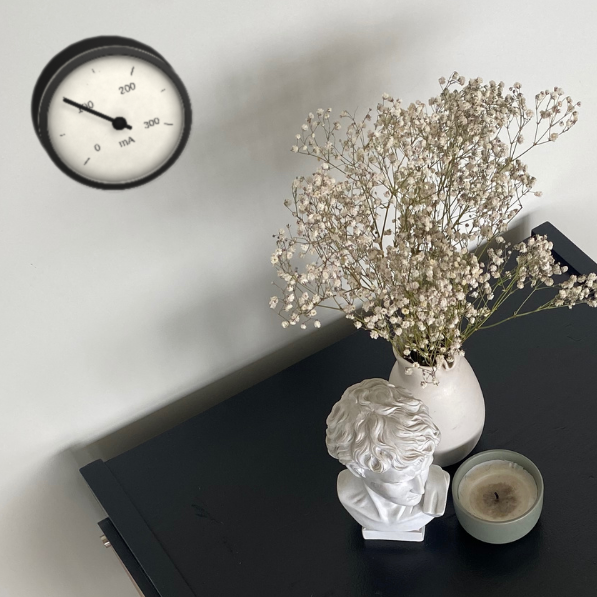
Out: 100mA
